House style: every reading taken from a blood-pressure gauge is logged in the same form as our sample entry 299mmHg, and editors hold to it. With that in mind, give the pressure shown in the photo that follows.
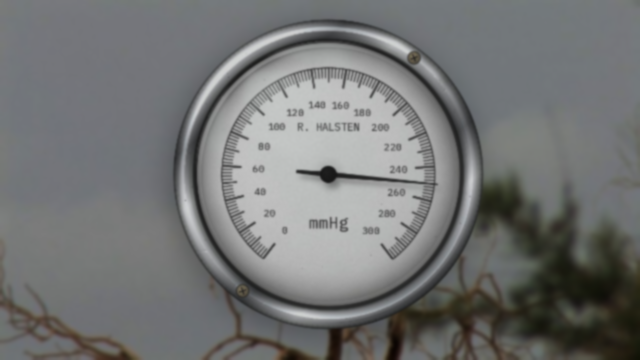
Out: 250mmHg
